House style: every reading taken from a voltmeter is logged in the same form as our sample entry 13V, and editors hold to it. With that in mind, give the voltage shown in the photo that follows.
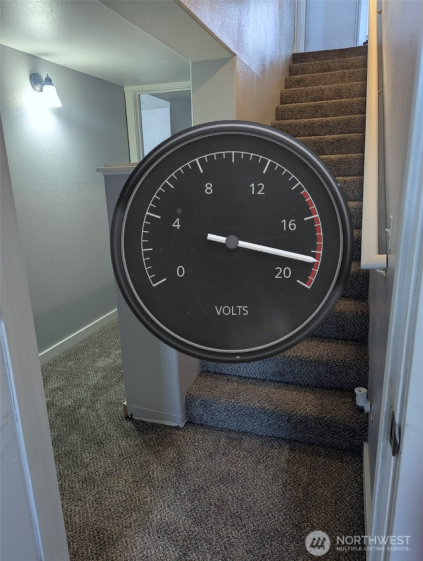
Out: 18.5V
